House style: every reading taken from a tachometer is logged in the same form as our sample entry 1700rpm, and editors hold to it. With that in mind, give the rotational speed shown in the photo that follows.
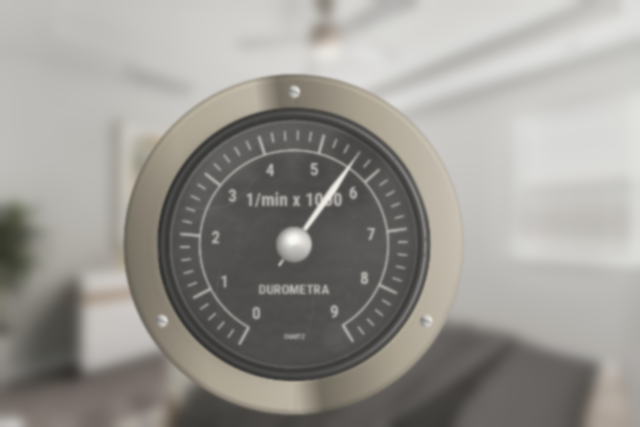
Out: 5600rpm
